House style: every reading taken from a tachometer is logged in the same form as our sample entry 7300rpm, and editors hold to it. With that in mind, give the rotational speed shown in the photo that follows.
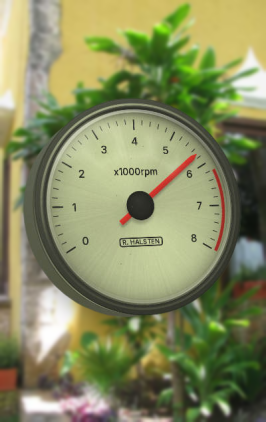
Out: 5700rpm
